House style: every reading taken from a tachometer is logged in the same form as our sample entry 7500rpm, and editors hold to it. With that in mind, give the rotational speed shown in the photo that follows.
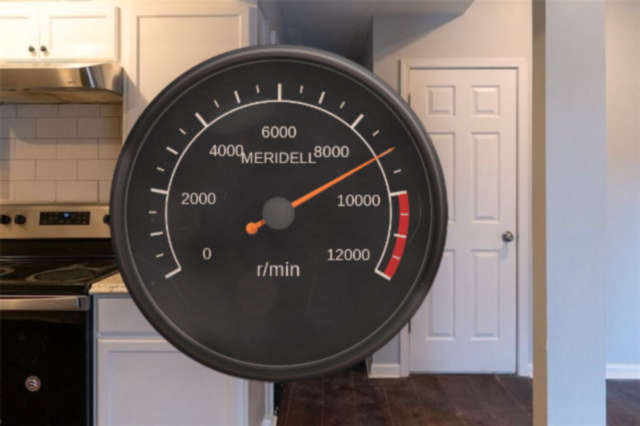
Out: 9000rpm
